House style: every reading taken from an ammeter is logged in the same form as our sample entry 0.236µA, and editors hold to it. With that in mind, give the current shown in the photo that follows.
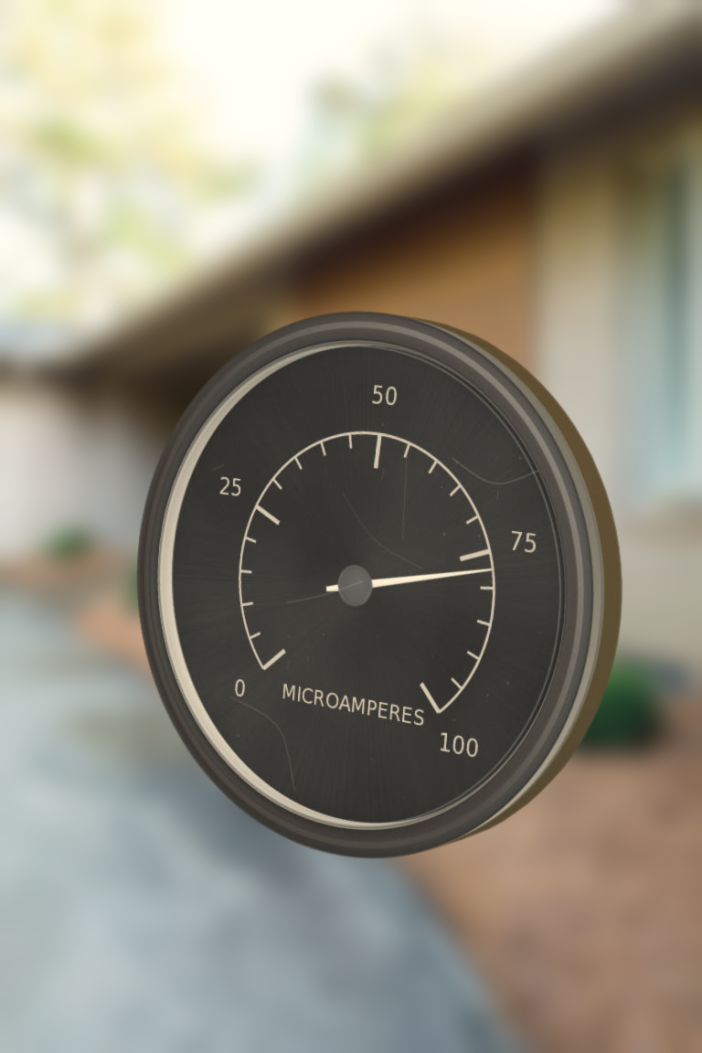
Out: 77.5µA
